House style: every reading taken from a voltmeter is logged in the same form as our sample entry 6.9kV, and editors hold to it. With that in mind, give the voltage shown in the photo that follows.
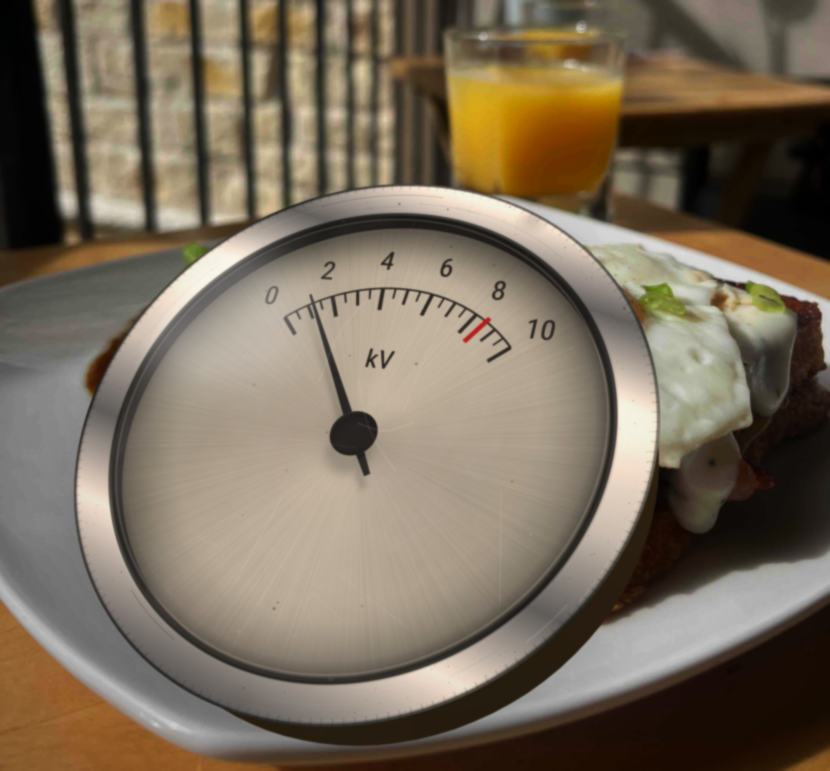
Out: 1.25kV
